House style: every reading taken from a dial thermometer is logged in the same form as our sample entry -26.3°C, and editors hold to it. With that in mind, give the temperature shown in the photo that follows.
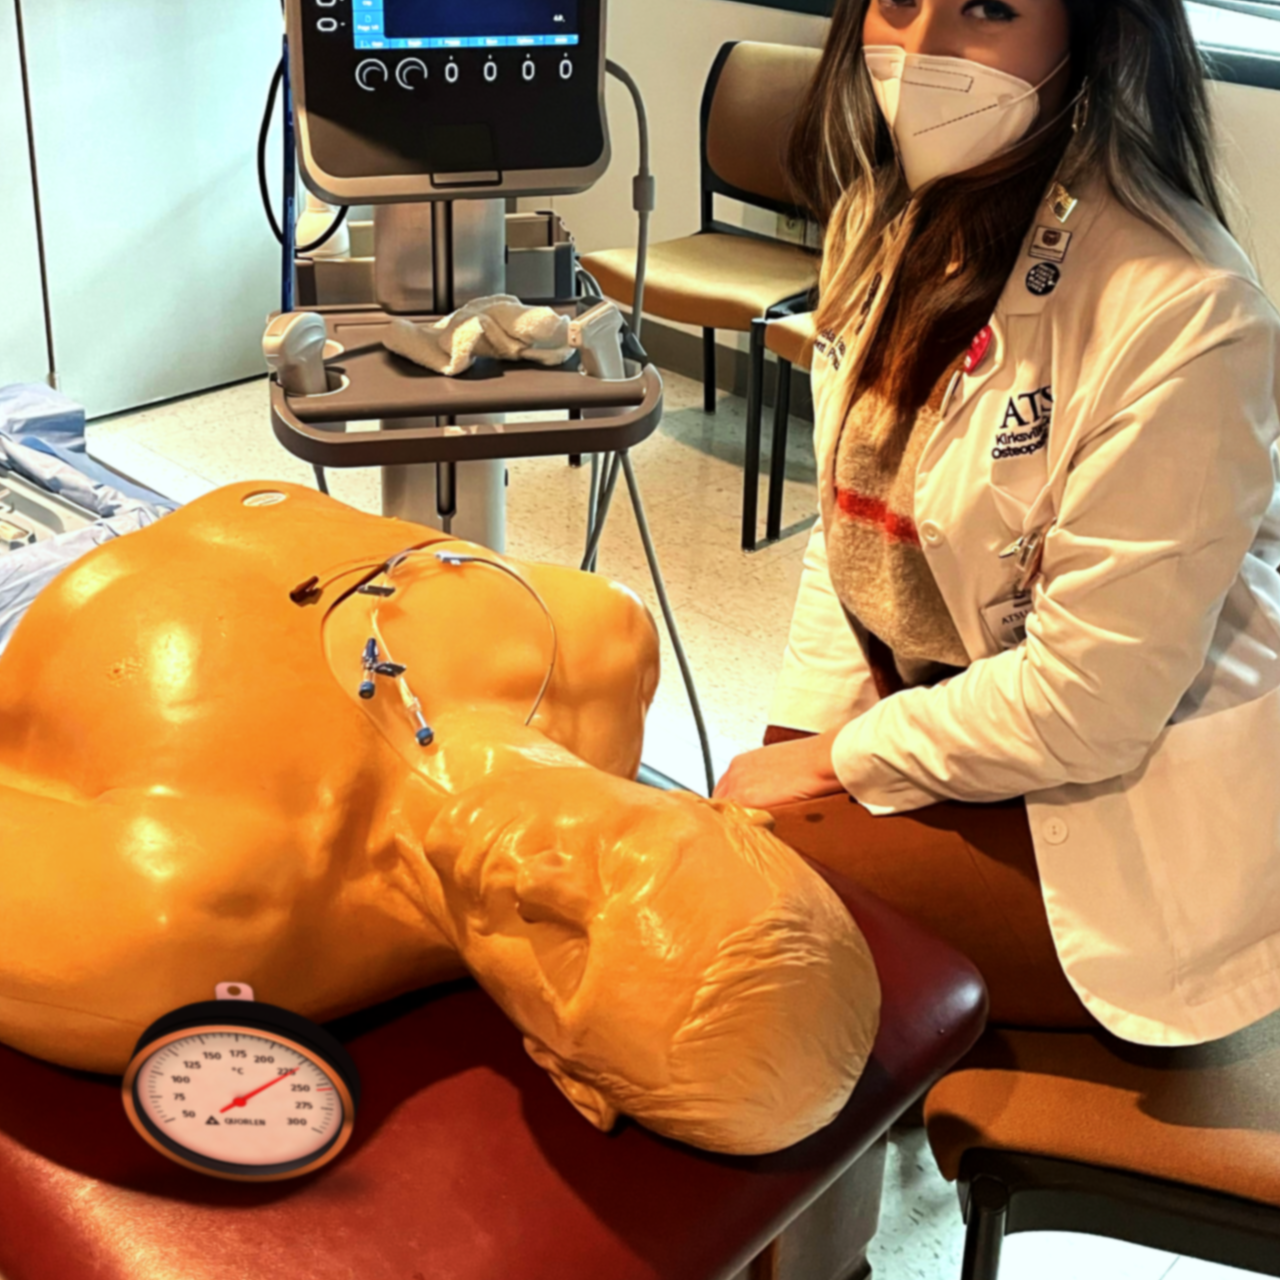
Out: 225°C
